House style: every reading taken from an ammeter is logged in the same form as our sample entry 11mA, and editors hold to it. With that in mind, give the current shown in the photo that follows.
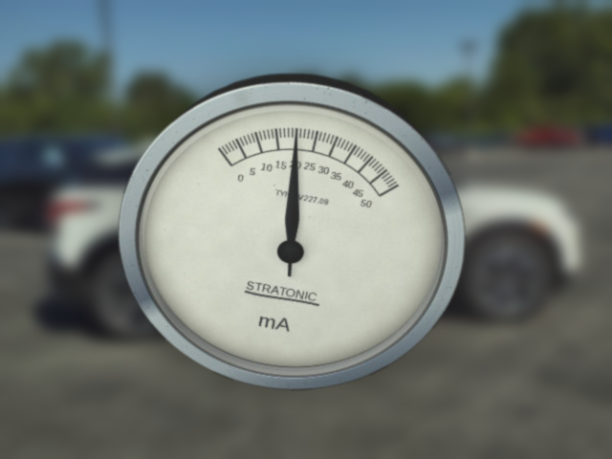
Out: 20mA
